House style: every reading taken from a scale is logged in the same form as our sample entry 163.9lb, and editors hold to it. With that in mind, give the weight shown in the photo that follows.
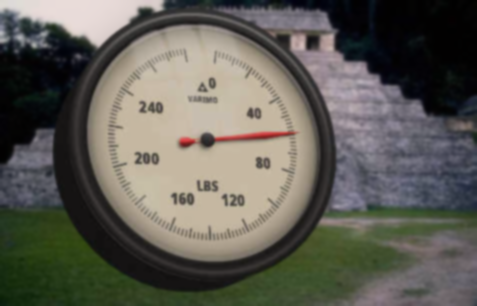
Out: 60lb
